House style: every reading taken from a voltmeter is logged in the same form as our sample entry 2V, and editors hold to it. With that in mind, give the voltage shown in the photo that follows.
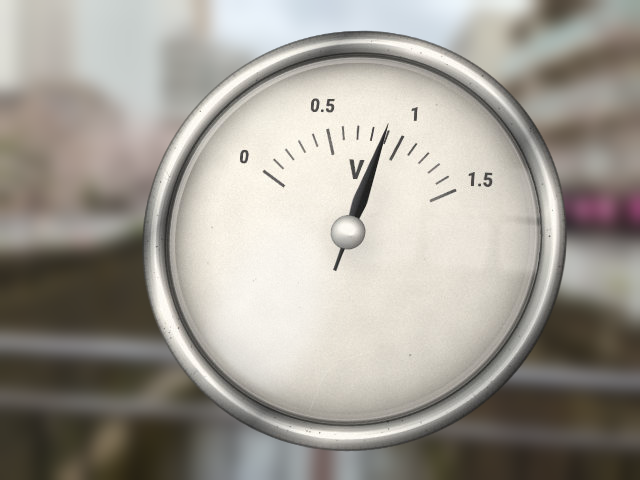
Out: 0.9V
